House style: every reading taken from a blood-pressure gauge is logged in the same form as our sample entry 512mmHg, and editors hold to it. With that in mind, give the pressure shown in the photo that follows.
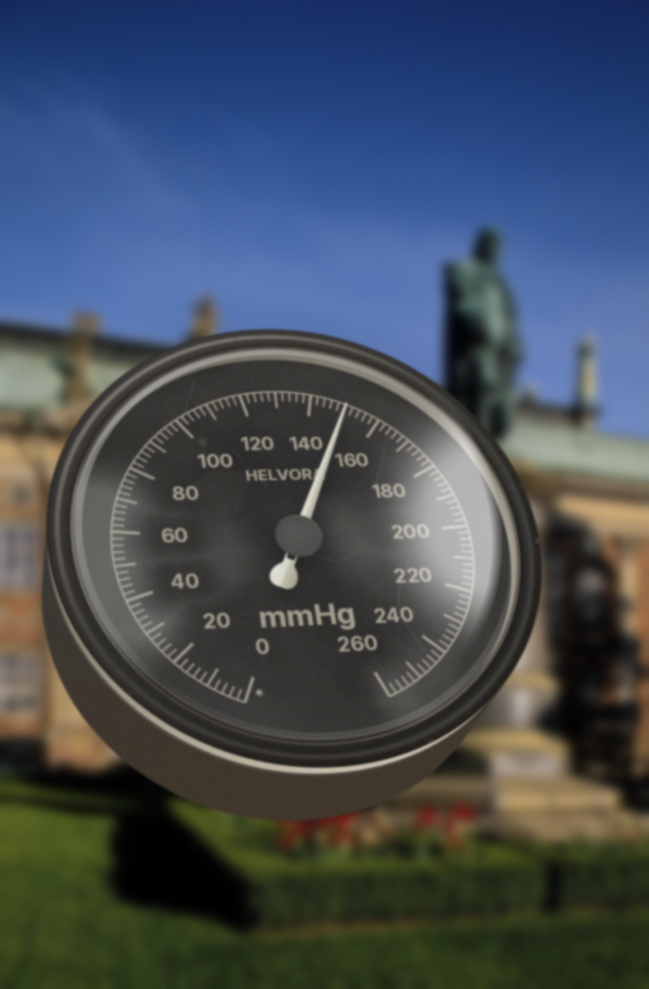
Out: 150mmHg
